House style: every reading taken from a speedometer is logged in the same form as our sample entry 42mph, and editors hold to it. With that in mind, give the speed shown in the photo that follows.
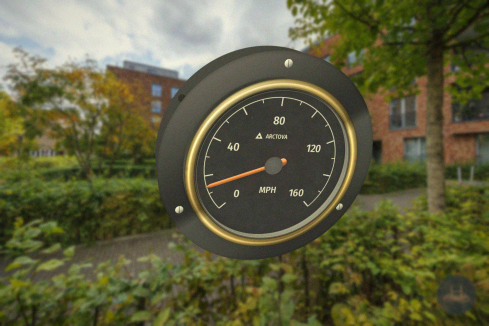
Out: 15mph
